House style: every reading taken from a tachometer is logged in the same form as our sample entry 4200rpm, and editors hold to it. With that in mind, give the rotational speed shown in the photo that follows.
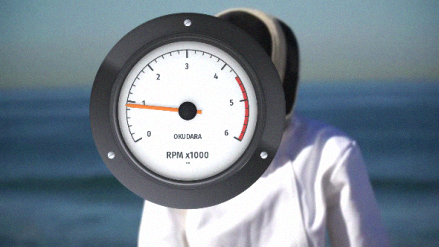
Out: 900rpm
